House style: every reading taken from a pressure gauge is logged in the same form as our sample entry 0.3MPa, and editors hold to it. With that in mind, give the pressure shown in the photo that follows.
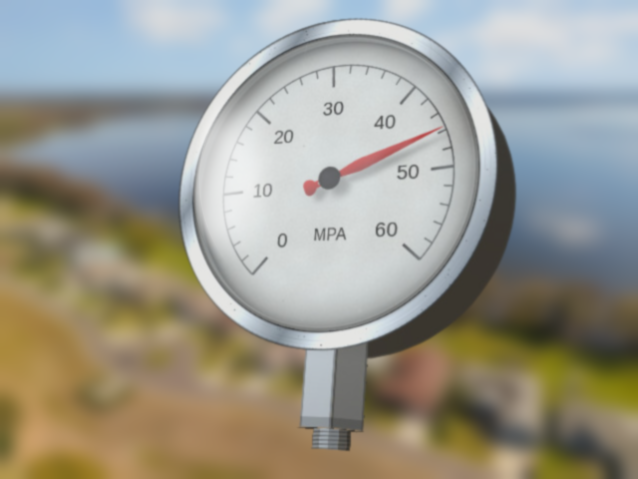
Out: 46MPa
